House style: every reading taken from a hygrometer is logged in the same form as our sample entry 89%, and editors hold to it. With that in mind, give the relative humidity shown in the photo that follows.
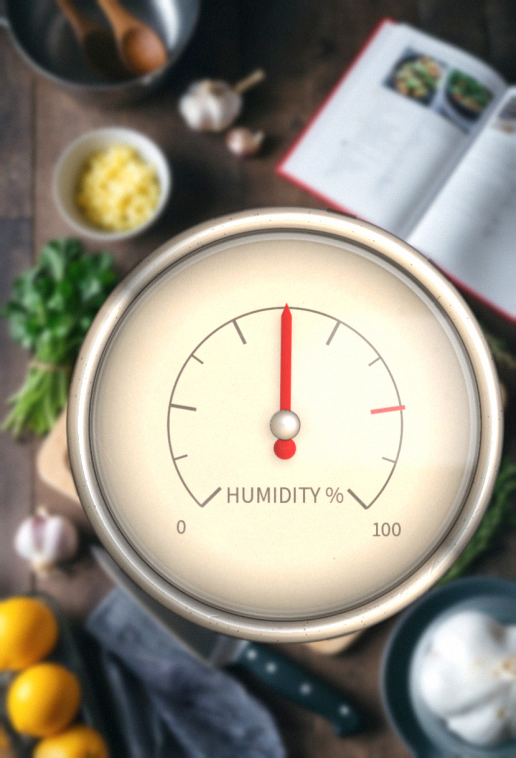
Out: 50%
